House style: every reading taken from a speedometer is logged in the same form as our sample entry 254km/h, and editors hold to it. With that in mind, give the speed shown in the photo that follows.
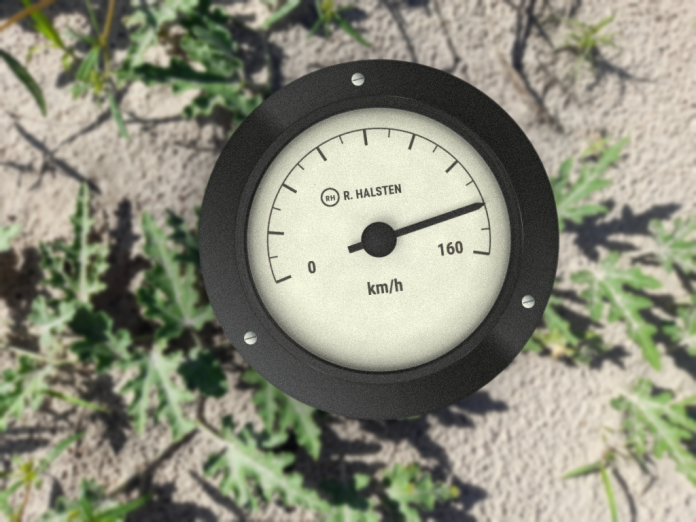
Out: 140km/h
